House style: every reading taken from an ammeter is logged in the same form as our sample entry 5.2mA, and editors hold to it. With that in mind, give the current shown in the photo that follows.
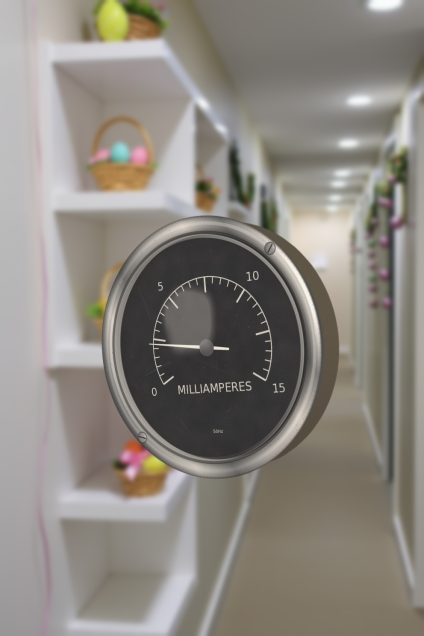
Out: 2.25mA
